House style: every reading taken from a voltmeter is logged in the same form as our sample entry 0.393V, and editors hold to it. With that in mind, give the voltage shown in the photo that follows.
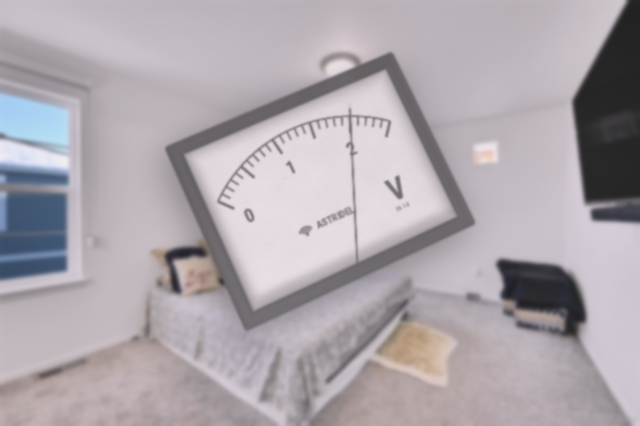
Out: 2V
